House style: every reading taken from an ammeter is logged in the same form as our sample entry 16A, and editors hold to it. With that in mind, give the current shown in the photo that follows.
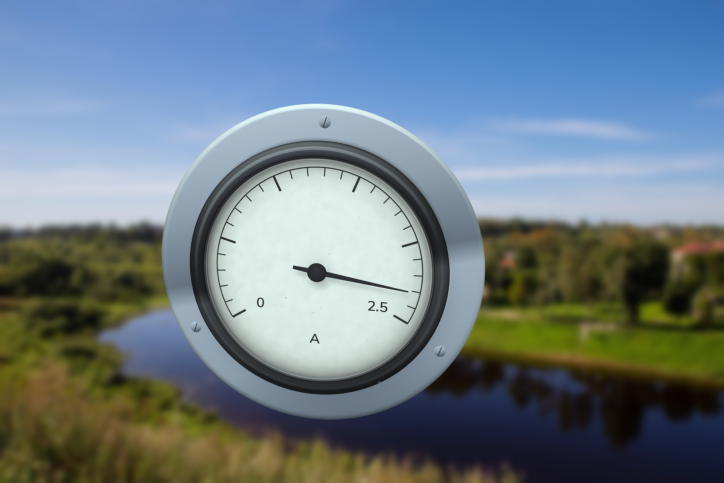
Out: 2.3A
